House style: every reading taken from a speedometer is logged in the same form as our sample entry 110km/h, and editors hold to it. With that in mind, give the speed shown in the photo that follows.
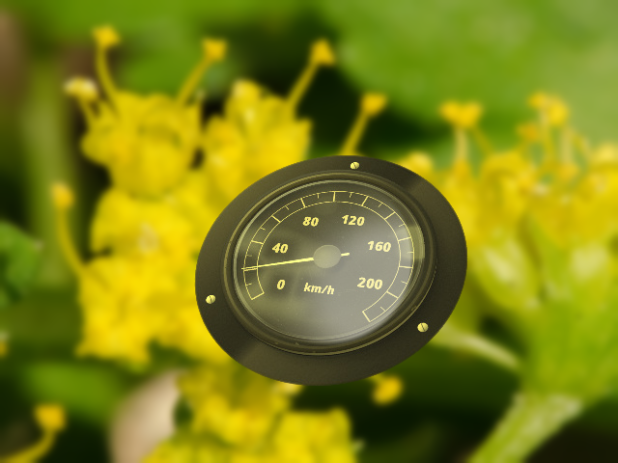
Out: 20km/h
